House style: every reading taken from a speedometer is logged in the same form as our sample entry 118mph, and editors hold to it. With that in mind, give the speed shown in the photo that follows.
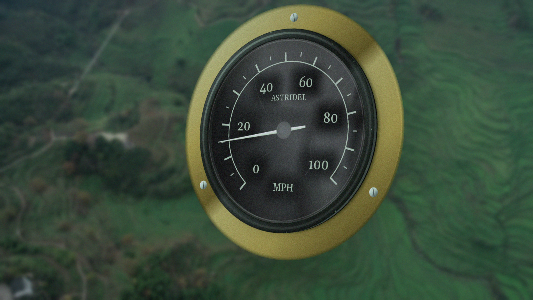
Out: 15mph
